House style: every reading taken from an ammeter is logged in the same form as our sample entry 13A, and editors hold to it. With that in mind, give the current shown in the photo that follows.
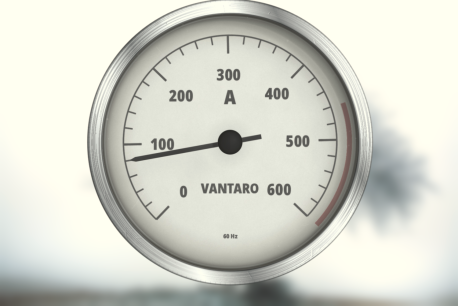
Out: 80A
